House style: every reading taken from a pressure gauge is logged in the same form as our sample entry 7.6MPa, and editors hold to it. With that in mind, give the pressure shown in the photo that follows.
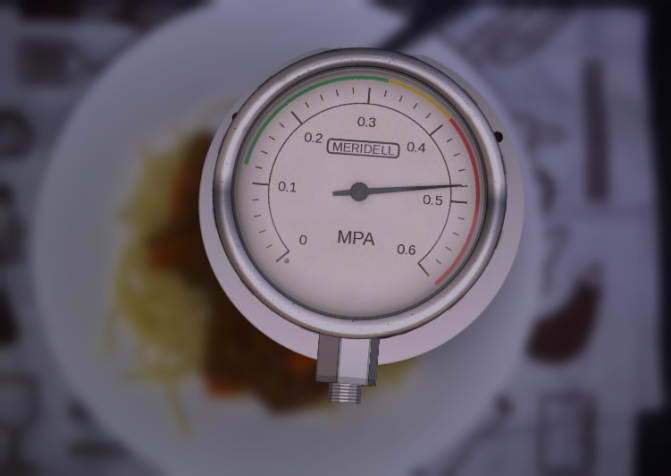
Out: 0.48MPa
